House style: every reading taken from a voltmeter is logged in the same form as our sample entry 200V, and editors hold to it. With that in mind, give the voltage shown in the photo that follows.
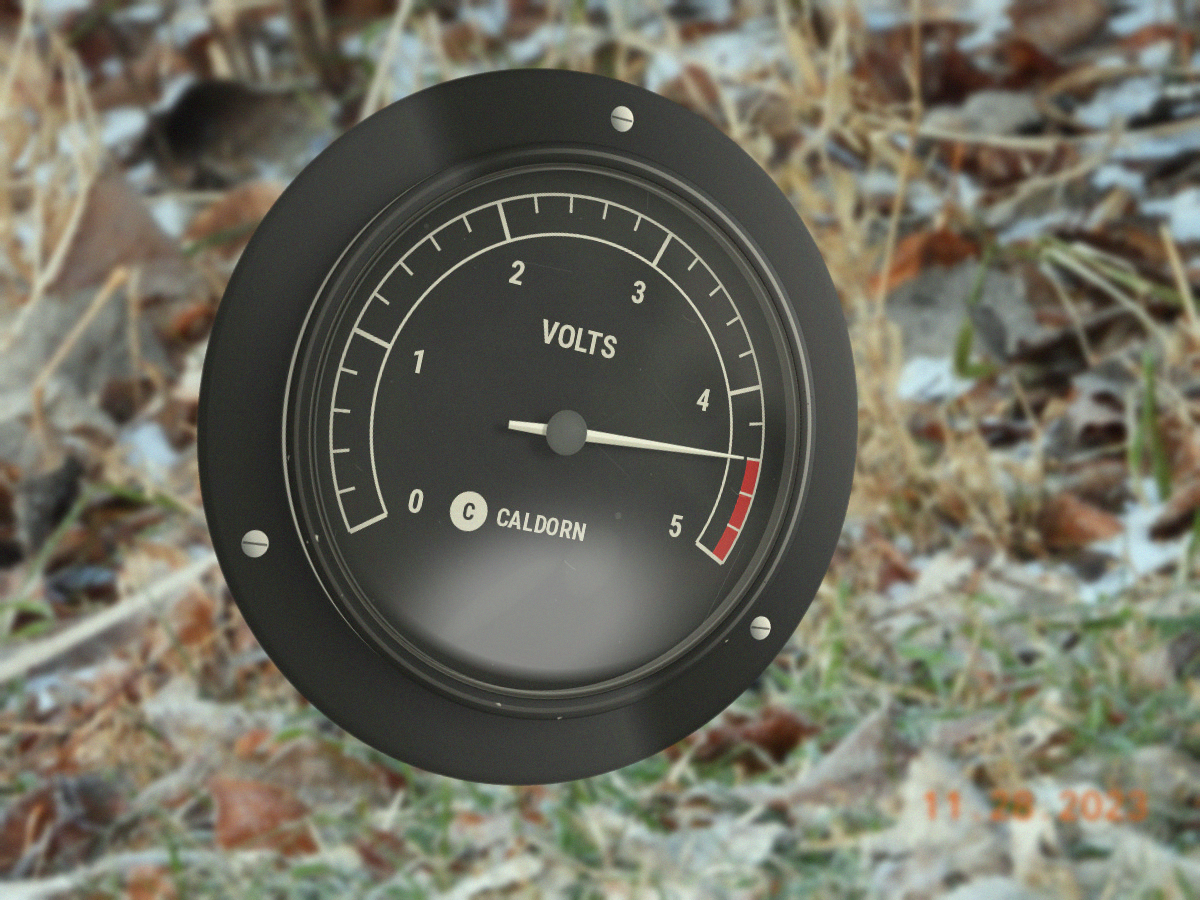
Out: 4.4V
